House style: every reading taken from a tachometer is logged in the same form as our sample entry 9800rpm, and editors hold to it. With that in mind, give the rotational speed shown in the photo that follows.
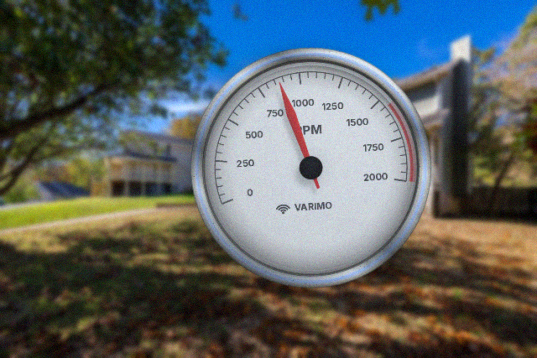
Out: 875rpm
